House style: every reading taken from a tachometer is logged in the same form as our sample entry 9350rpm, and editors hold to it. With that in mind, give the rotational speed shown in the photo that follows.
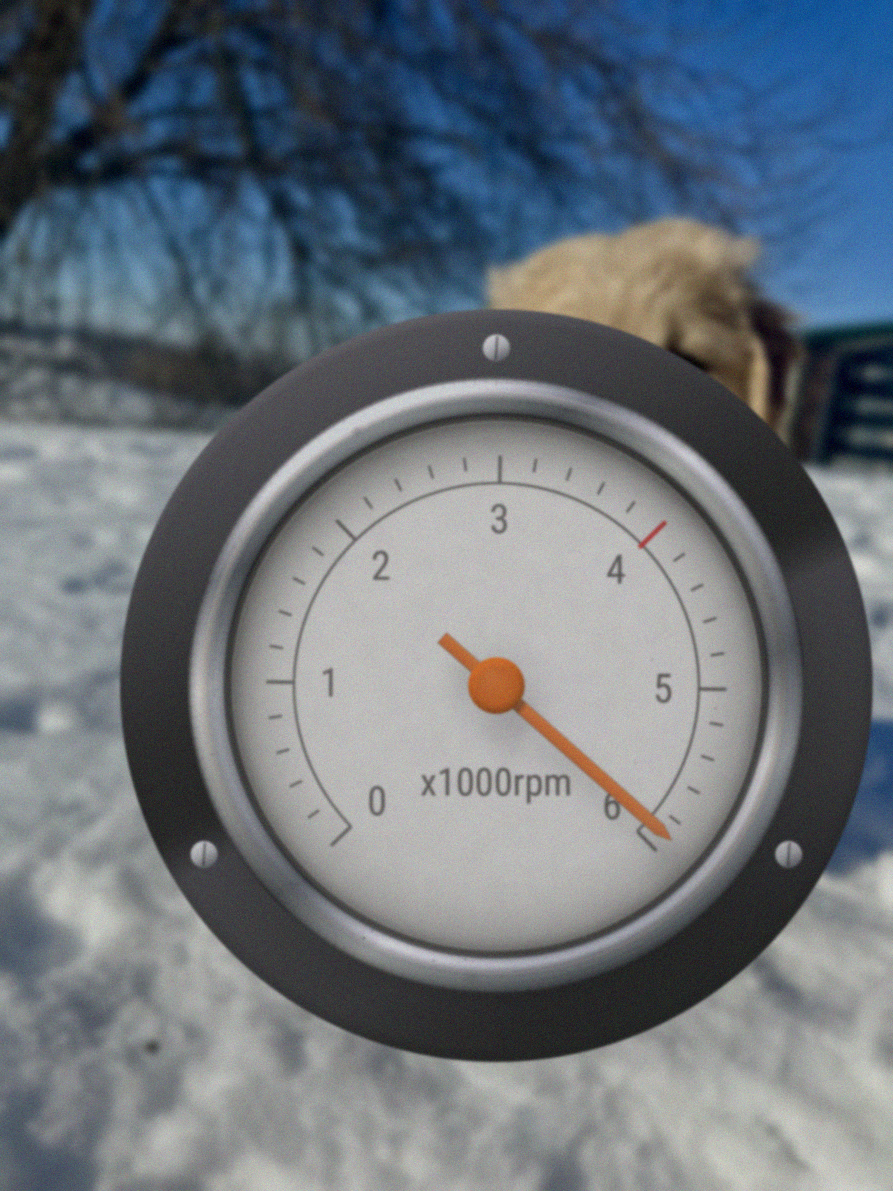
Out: 5900rpm
